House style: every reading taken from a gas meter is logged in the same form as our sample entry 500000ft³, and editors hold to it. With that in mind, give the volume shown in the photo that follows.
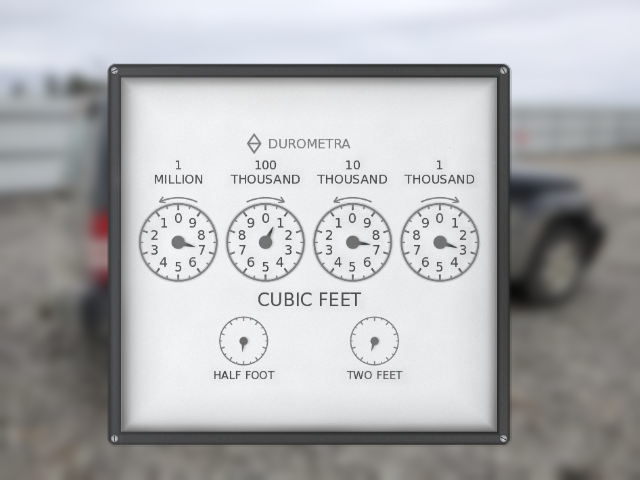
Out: 707300ft³
